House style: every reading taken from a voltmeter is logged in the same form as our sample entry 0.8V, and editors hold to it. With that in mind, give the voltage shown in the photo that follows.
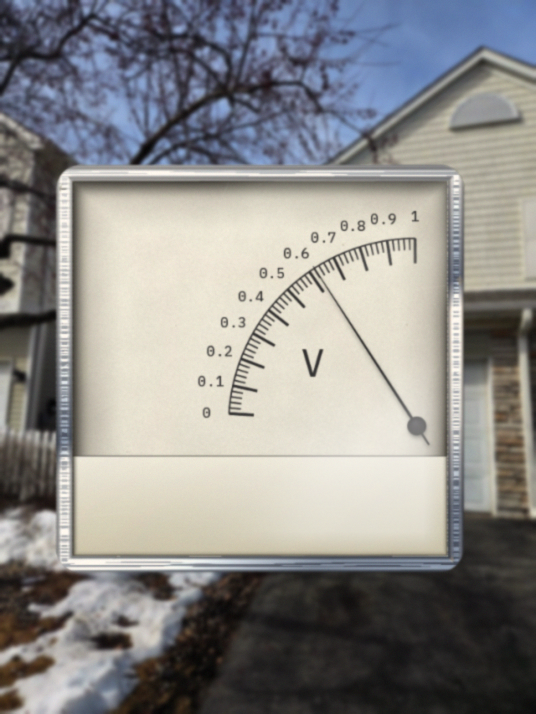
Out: 0.62V
